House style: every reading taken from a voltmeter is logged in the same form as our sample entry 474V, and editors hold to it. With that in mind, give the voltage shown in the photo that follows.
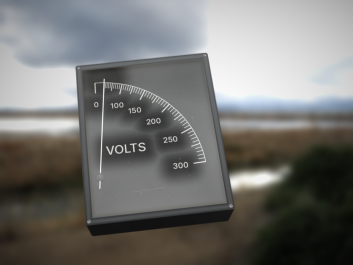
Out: 50V
